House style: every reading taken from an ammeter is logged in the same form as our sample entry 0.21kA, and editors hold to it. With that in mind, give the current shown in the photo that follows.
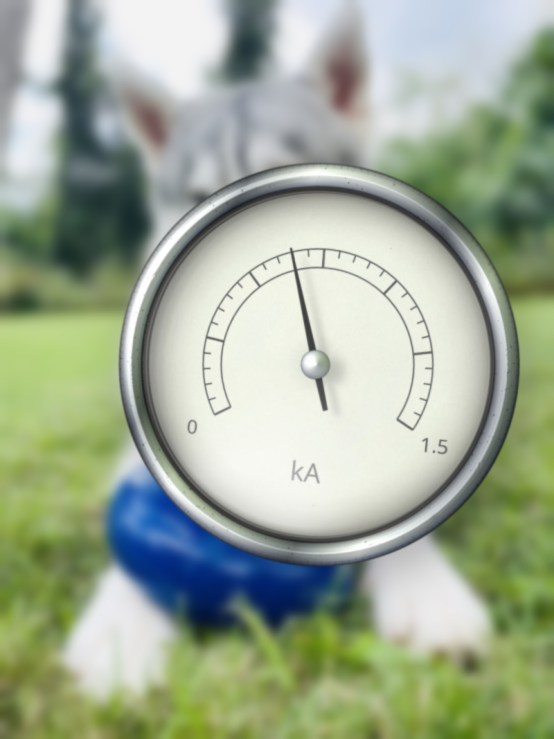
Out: 0.65kA
